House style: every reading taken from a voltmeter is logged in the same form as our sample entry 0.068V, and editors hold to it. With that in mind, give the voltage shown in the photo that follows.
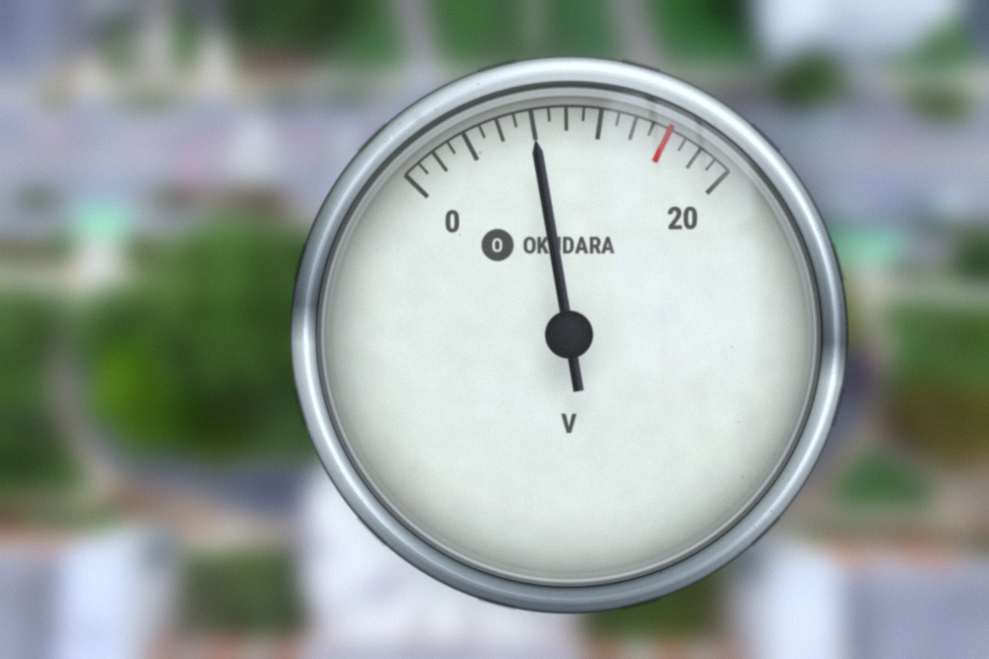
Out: 8V
